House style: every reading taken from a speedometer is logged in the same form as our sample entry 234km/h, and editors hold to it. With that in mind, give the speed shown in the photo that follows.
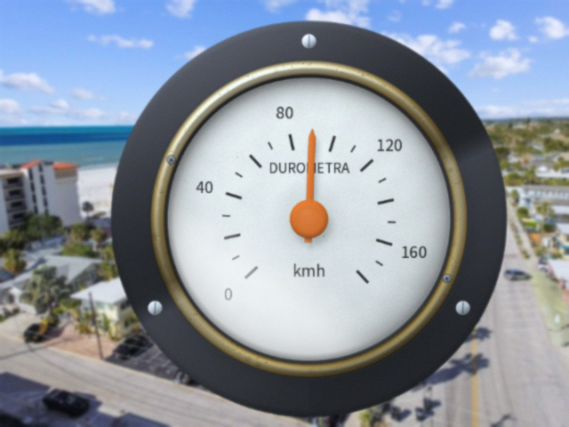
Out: 90km/h
